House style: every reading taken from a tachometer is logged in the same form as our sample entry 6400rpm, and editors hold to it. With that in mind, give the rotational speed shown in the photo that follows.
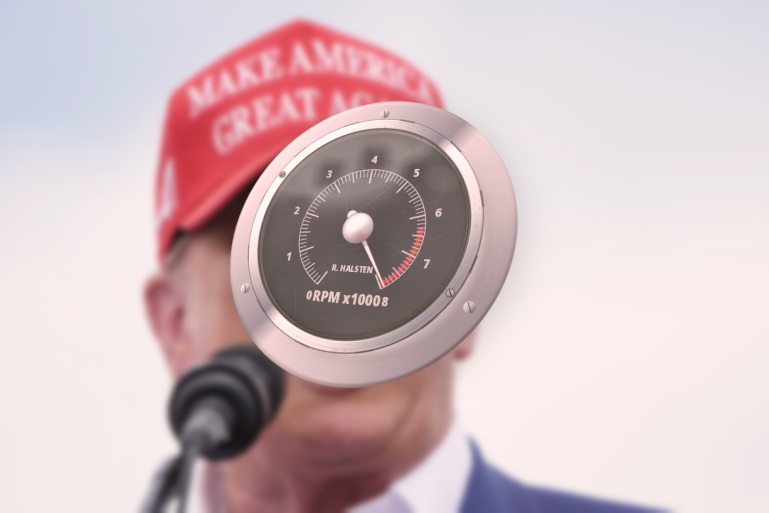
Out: 7900rpm
